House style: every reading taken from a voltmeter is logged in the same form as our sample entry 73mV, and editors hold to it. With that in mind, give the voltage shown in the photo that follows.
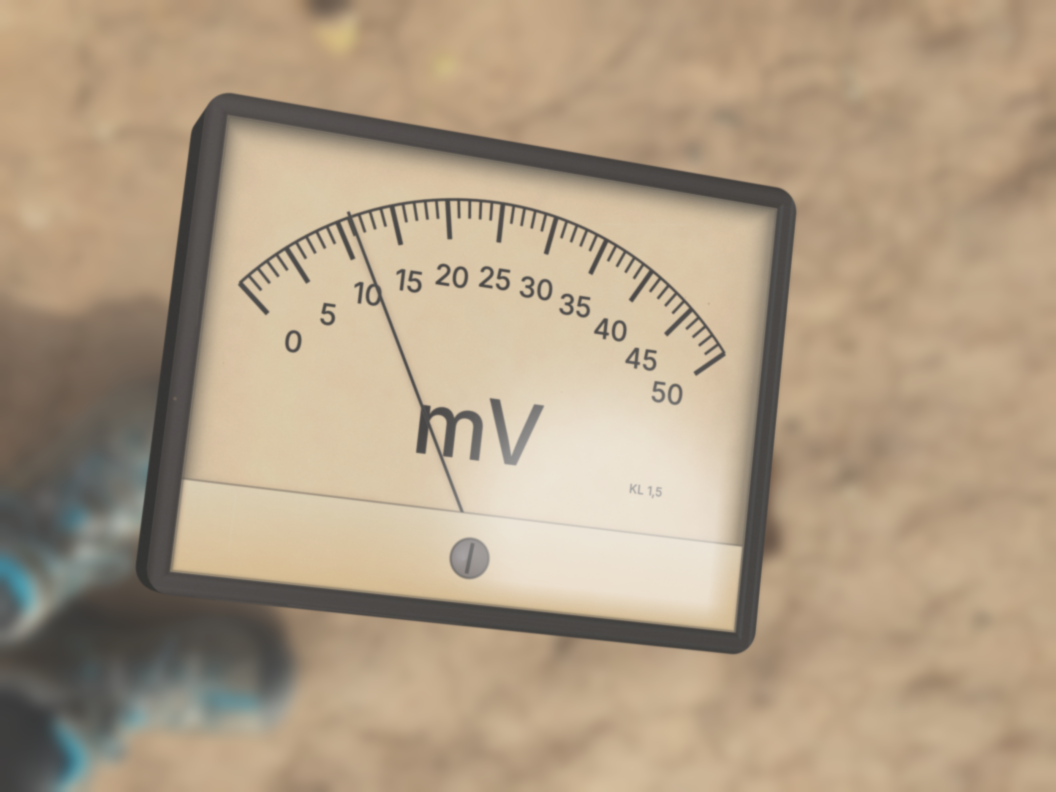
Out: 11mV
